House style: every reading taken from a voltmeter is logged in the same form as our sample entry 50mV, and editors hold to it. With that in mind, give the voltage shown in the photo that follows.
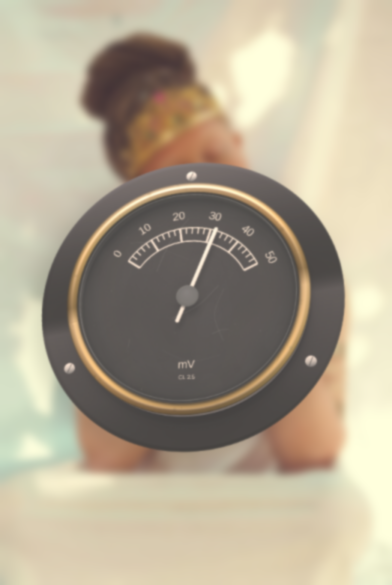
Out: 32mV
